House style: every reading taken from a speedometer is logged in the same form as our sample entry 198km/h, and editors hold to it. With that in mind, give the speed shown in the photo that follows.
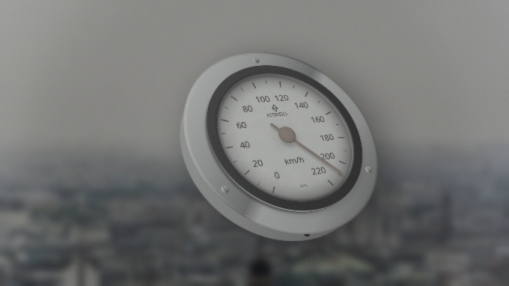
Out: 210km/h
